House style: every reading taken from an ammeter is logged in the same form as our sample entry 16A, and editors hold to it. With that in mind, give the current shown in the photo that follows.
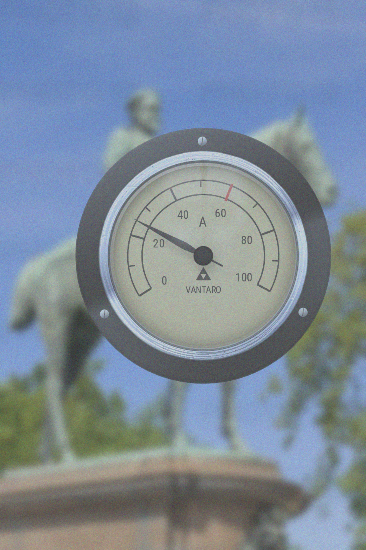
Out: 25A
